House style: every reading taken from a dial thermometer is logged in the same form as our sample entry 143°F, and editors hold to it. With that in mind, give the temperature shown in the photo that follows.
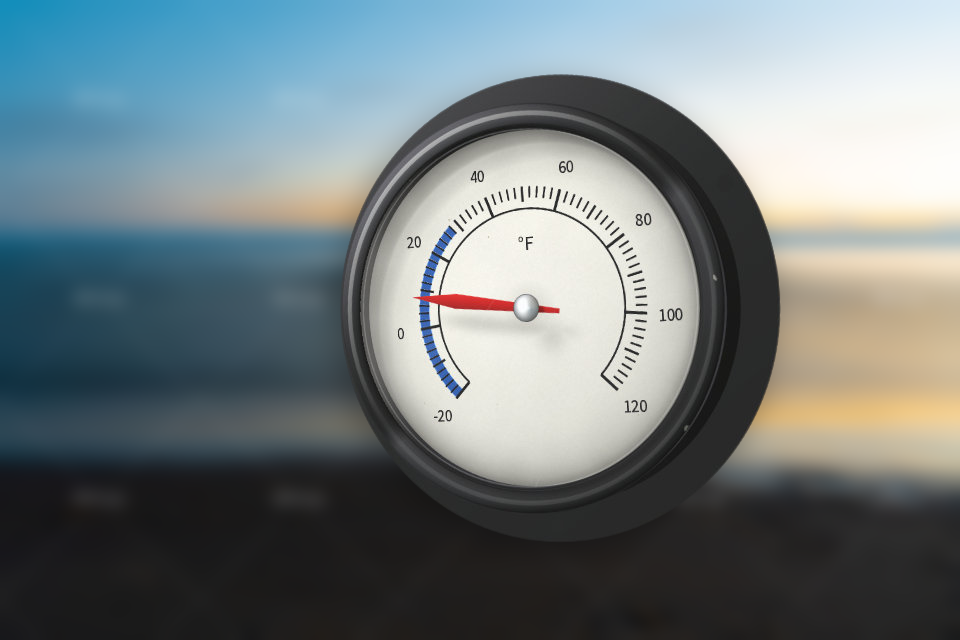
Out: 8°F
